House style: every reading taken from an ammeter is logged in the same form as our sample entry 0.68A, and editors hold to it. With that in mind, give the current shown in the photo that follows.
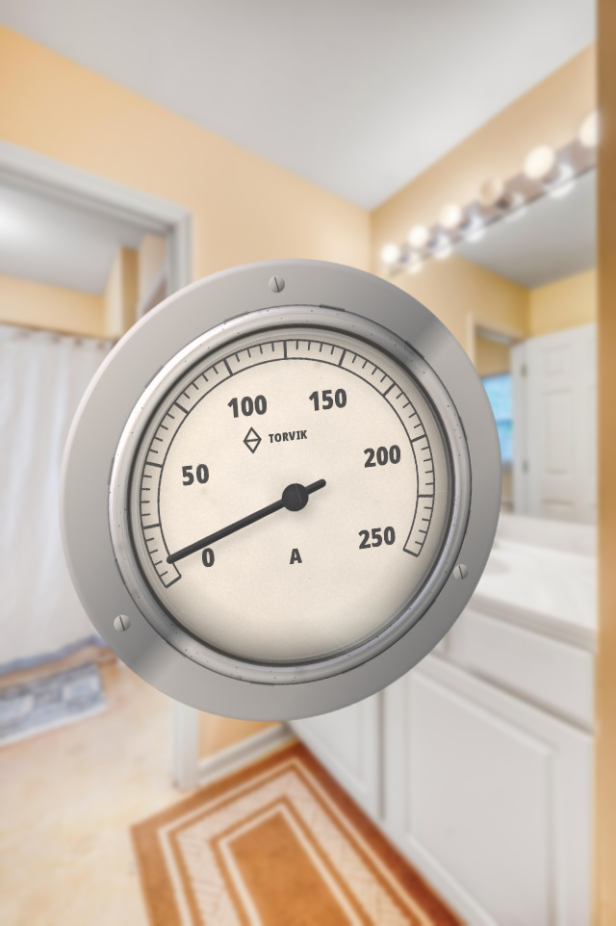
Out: 10A
